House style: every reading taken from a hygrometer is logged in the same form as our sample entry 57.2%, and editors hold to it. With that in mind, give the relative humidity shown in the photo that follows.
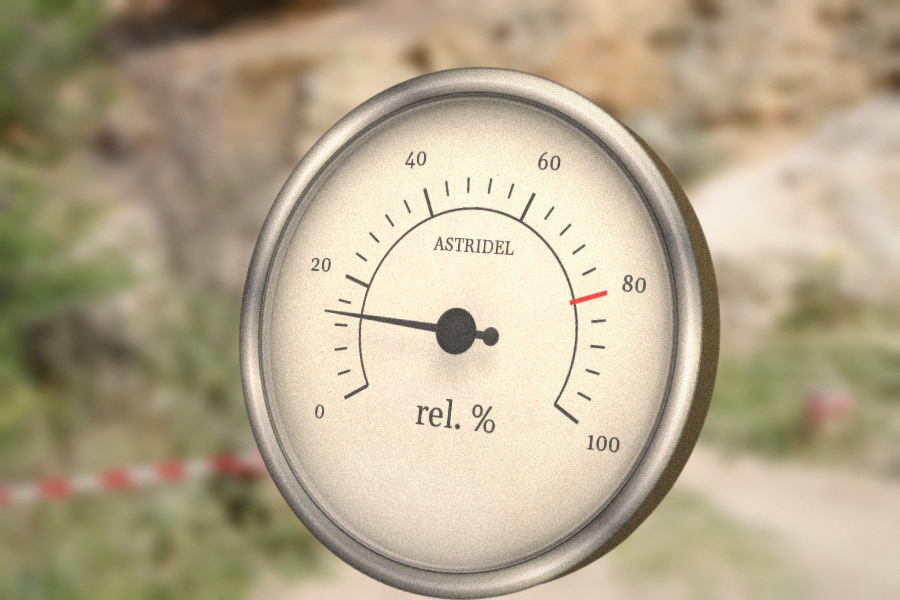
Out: 14%
